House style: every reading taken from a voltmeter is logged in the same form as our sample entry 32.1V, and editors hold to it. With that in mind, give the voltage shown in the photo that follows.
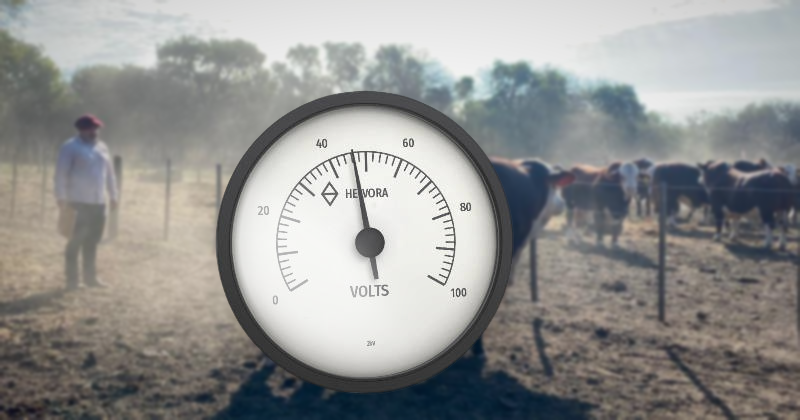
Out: 46V
